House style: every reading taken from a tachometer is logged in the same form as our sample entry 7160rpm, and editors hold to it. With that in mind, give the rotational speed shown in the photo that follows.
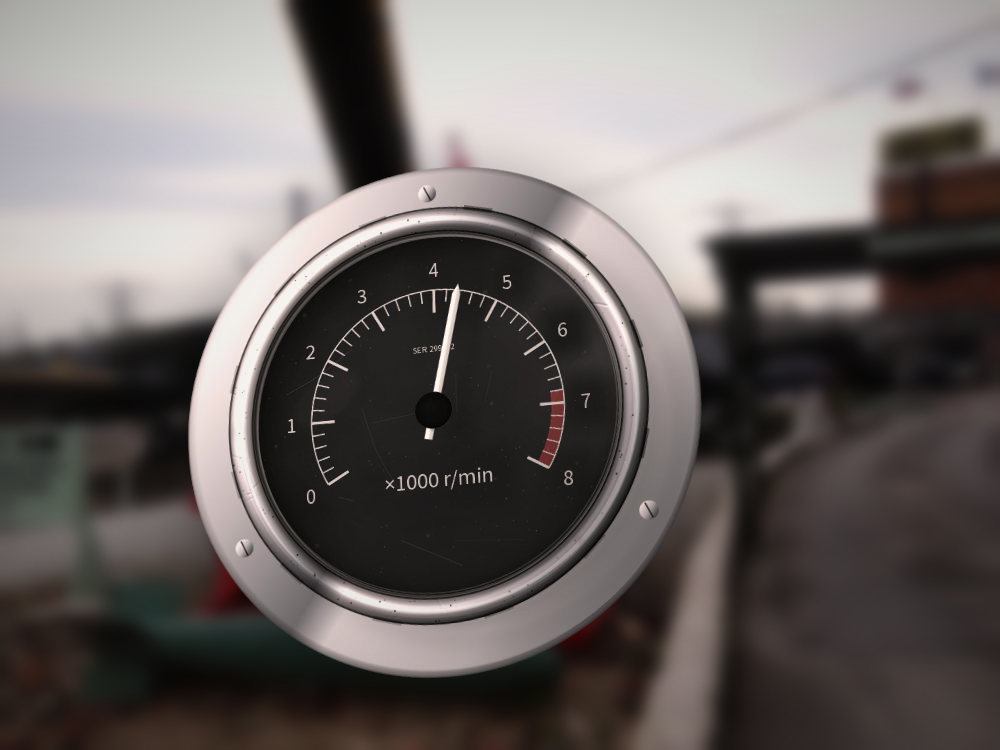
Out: 4400rpm
